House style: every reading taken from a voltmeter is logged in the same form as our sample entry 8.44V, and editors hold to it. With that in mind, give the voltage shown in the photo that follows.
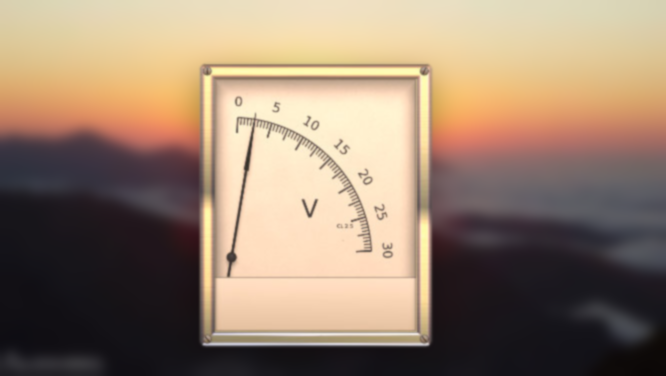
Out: 2.5V
